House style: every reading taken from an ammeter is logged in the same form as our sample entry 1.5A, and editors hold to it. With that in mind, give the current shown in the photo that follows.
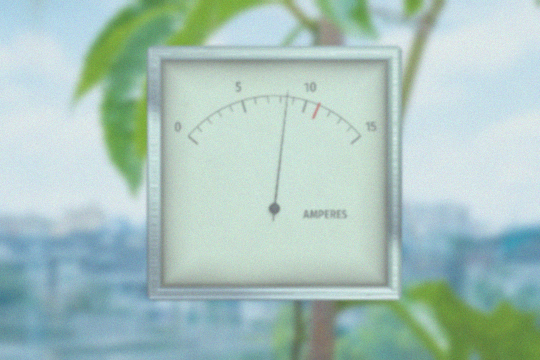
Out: 8.5A
